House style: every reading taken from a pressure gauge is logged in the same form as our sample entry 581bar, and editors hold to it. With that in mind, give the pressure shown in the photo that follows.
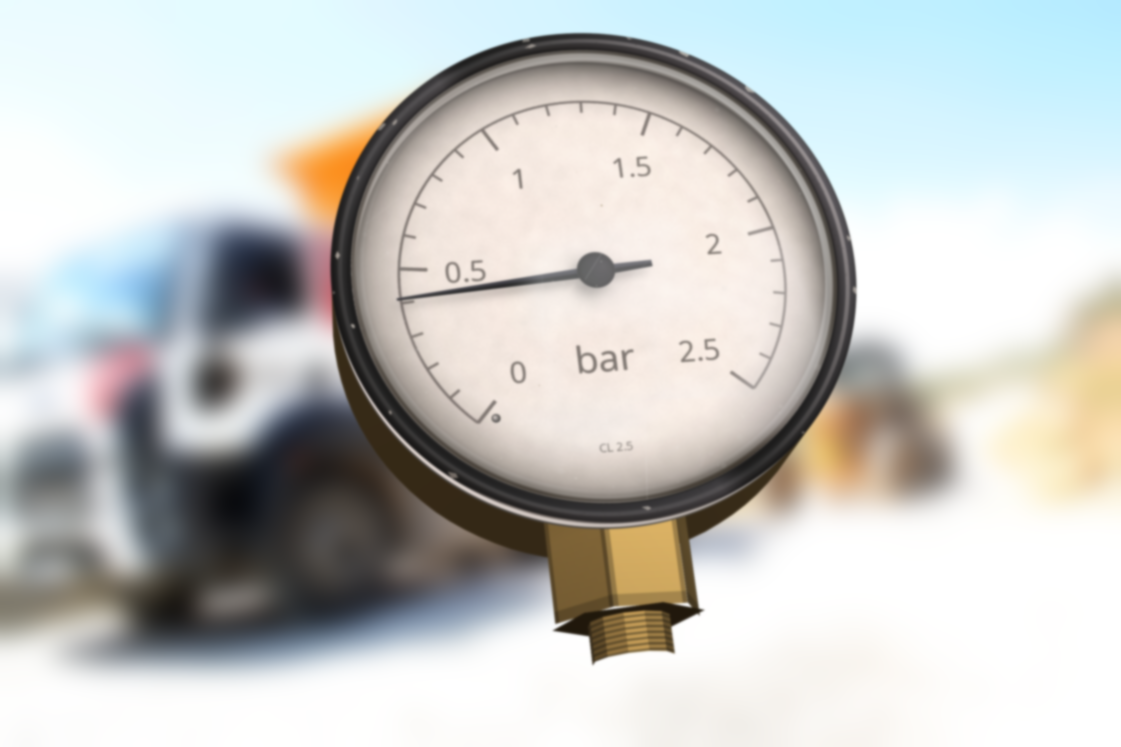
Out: 0.4bar
